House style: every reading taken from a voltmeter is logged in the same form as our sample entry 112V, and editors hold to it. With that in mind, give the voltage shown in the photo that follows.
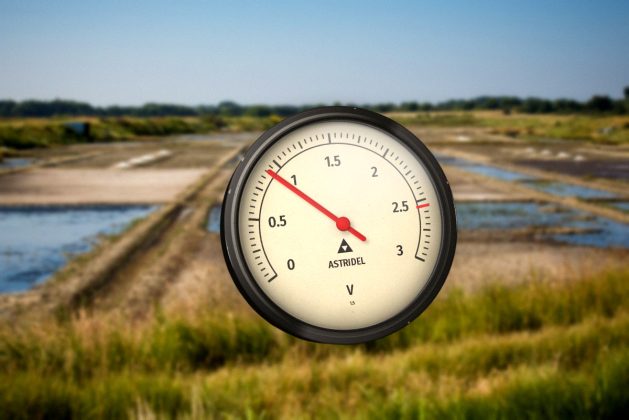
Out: 0.9V
